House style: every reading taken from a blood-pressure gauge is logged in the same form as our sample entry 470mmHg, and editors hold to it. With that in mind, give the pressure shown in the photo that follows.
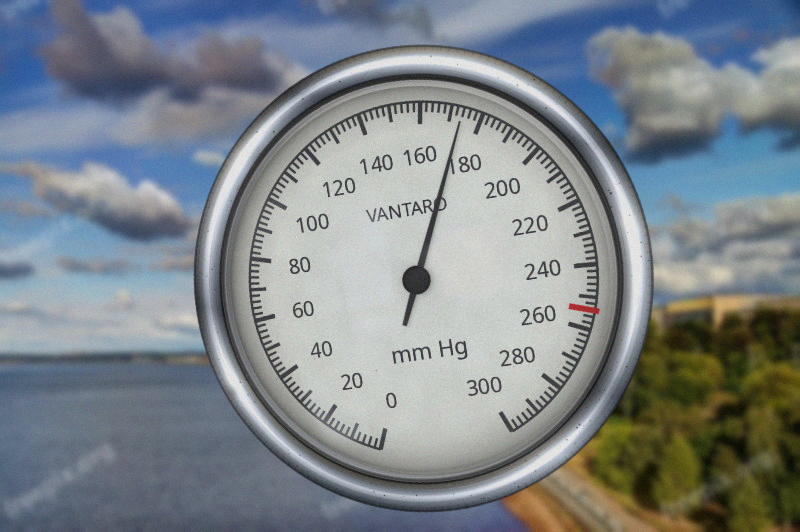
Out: 174mmHg
